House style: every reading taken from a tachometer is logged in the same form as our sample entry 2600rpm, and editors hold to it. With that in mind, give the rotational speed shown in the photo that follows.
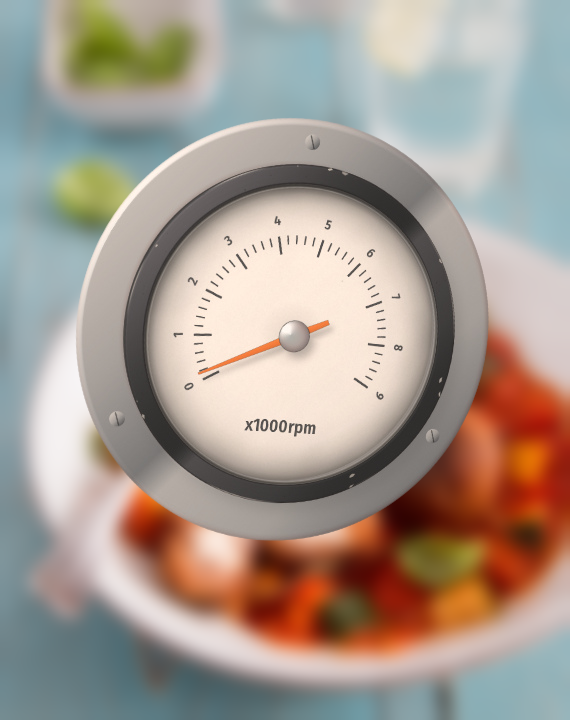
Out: 200rpm
